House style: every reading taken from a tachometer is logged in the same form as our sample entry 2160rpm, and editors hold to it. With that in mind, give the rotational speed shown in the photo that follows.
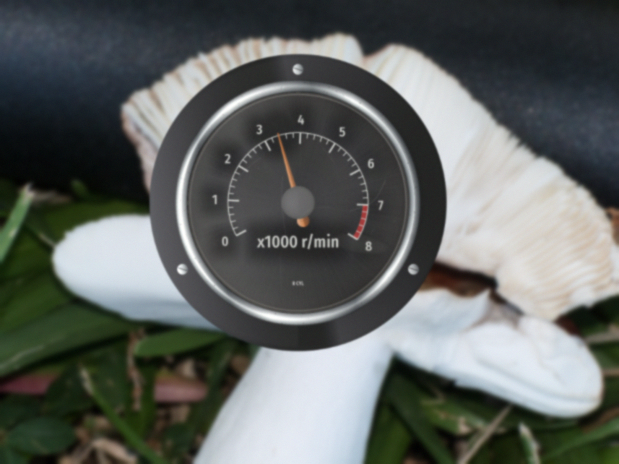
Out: 3400rpm
